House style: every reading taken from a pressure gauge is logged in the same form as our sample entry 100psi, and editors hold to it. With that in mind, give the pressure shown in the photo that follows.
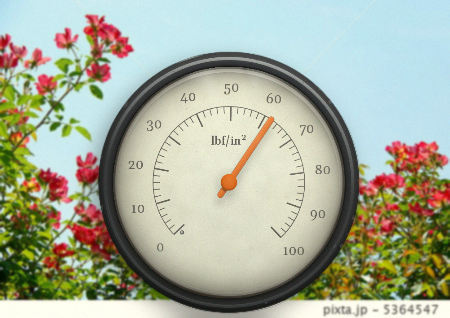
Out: 62psi
